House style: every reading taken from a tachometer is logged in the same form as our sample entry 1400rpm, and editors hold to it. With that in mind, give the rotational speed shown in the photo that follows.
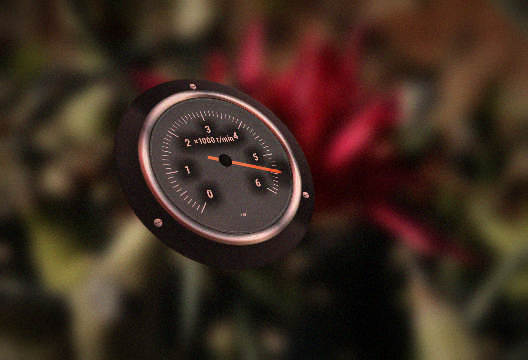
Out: 5500rpm
